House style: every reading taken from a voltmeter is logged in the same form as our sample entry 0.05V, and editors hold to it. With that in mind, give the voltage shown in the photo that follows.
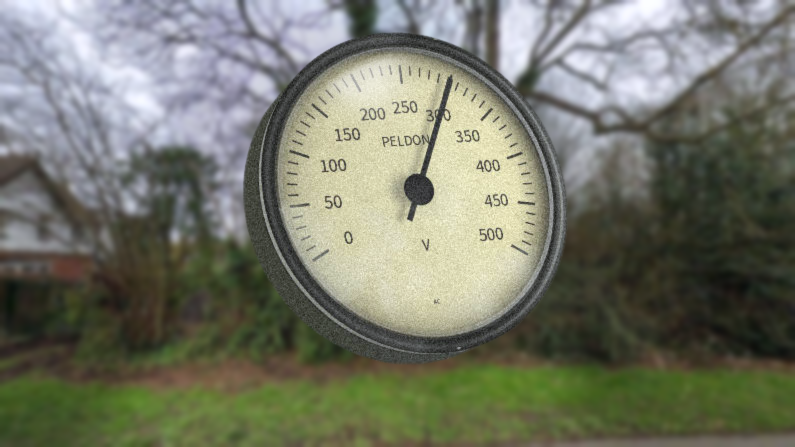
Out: 300V
